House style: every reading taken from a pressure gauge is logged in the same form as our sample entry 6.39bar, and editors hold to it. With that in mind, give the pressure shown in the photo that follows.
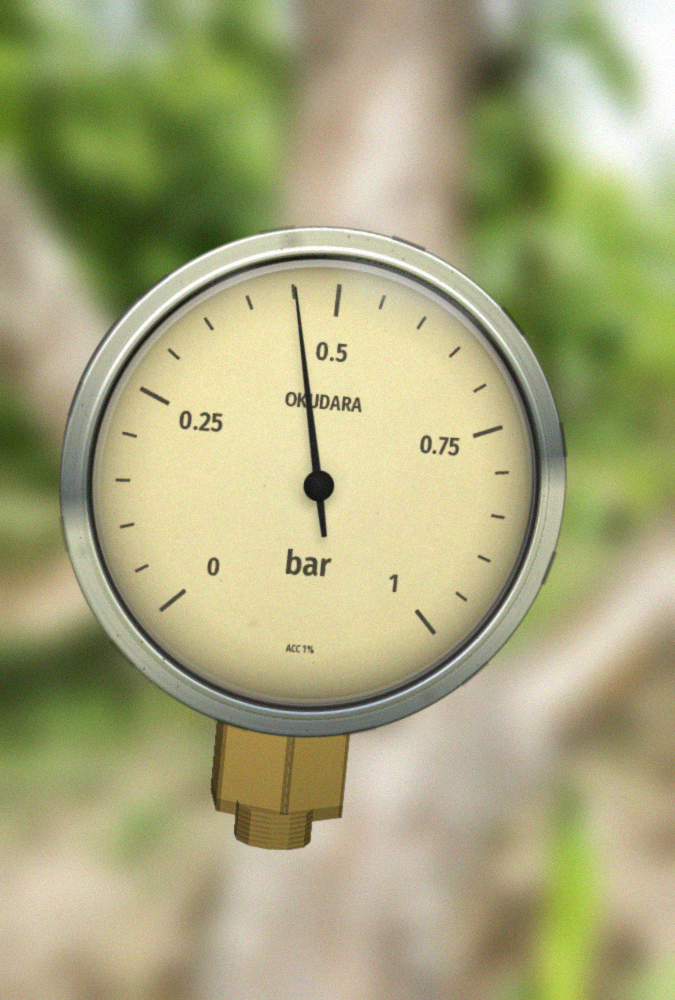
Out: 0.45bar
